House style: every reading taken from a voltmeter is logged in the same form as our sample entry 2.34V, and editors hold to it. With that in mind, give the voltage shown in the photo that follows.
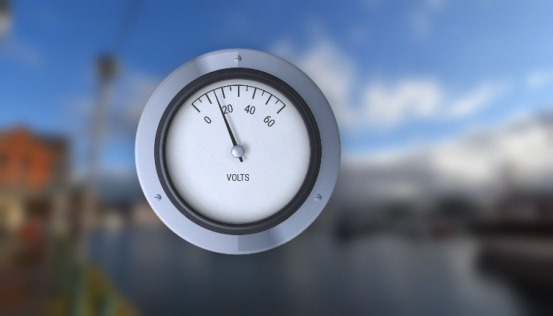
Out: 15V
